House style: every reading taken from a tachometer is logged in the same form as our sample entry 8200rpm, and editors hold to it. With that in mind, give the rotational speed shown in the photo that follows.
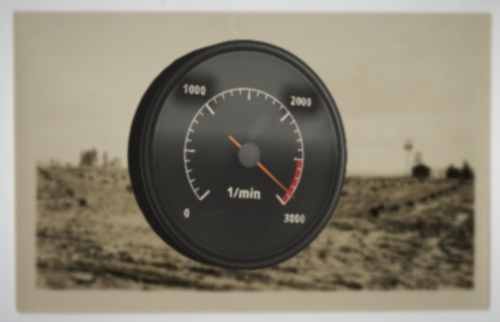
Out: 2900rpm
